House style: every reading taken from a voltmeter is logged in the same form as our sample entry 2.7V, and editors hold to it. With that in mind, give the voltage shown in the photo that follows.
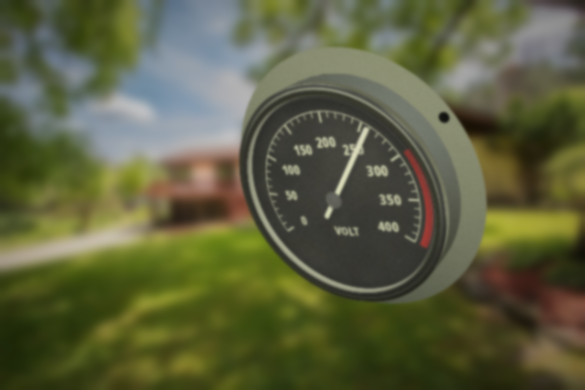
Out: 260V
